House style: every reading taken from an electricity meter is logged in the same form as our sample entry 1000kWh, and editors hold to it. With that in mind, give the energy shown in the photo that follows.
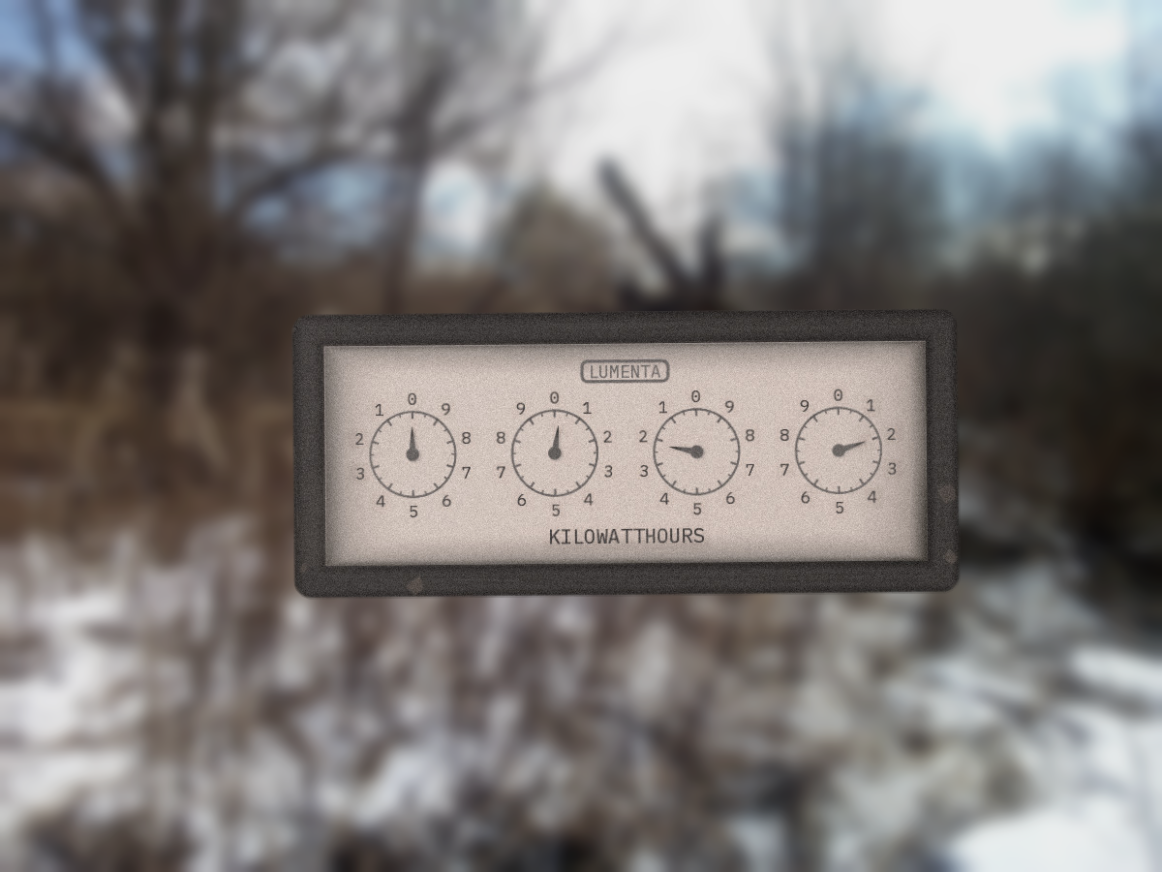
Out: 22kWh
